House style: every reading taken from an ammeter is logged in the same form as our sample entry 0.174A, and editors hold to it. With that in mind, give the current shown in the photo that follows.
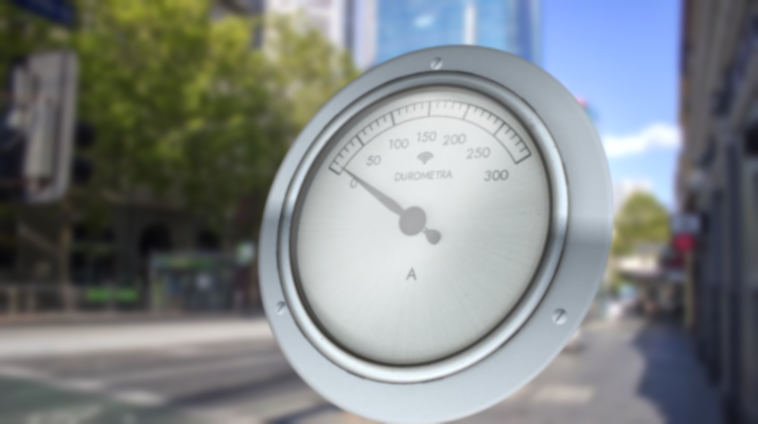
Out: 10A
